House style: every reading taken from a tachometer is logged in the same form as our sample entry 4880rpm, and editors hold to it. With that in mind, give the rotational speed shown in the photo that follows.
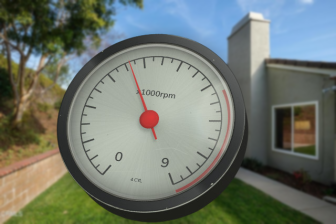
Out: 3625rpm
